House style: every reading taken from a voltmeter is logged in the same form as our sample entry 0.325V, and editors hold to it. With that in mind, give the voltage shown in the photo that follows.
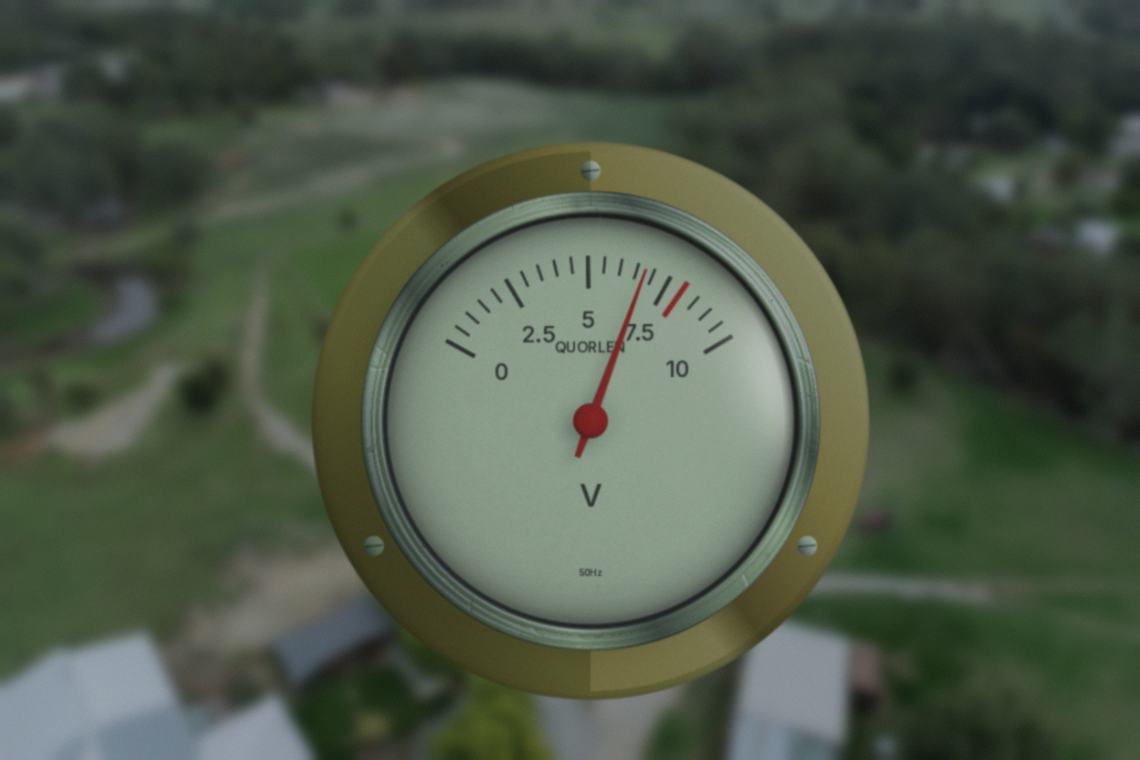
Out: 6.75V
